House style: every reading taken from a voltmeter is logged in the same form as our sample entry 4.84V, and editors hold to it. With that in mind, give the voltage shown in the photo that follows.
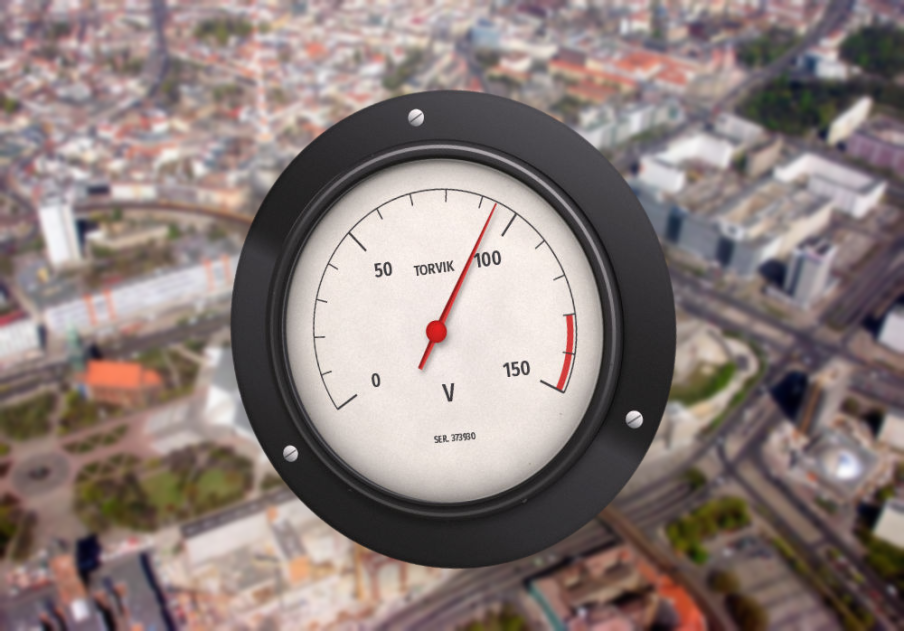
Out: 95V
